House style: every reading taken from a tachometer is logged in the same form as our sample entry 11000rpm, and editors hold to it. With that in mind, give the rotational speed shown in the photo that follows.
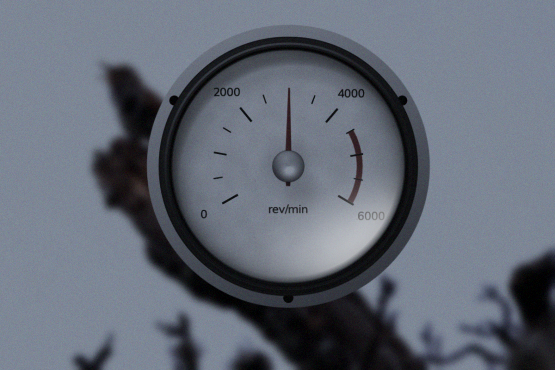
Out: 3000rpm
